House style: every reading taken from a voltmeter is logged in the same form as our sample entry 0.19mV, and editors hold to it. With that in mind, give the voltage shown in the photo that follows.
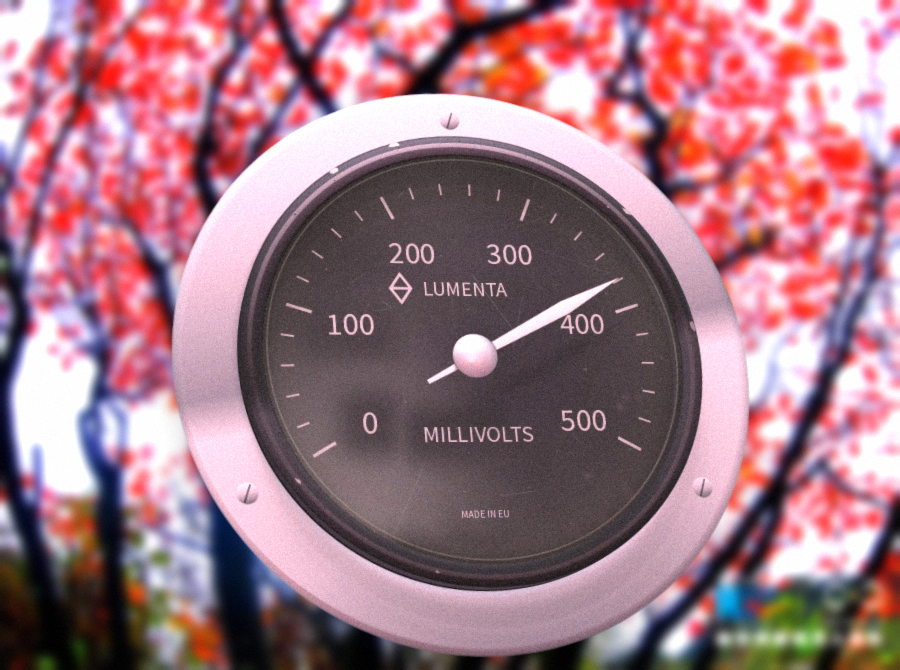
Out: 380mV
